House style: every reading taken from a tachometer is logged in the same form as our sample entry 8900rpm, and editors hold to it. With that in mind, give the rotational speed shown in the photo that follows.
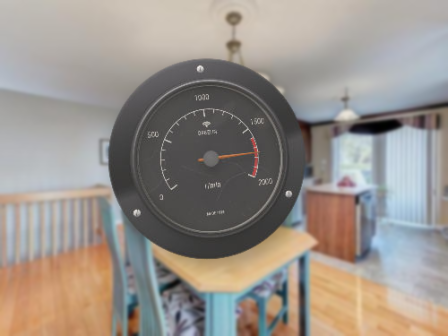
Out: 1750rpm
